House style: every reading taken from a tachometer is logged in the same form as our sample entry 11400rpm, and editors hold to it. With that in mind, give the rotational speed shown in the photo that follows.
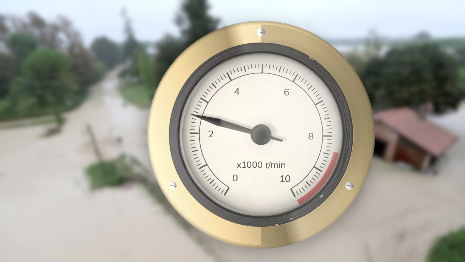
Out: 2500rpm
